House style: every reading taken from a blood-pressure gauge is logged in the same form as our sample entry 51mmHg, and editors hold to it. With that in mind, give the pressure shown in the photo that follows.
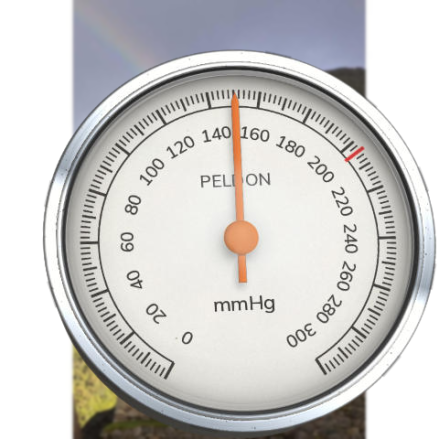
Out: 150mmHg
